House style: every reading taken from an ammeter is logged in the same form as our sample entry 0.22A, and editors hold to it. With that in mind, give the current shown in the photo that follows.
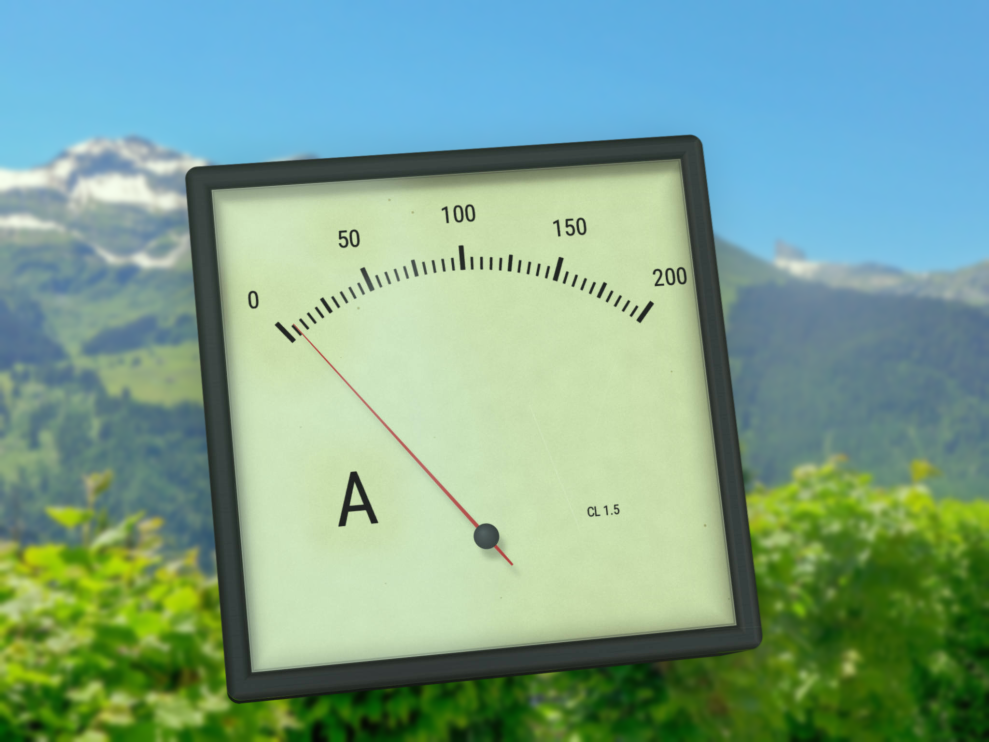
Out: 5A
